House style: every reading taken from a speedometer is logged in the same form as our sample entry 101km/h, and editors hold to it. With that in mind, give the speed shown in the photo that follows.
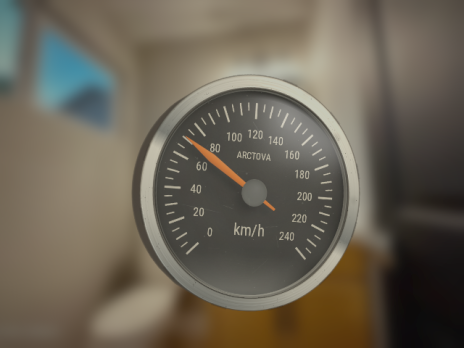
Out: 70km/h
